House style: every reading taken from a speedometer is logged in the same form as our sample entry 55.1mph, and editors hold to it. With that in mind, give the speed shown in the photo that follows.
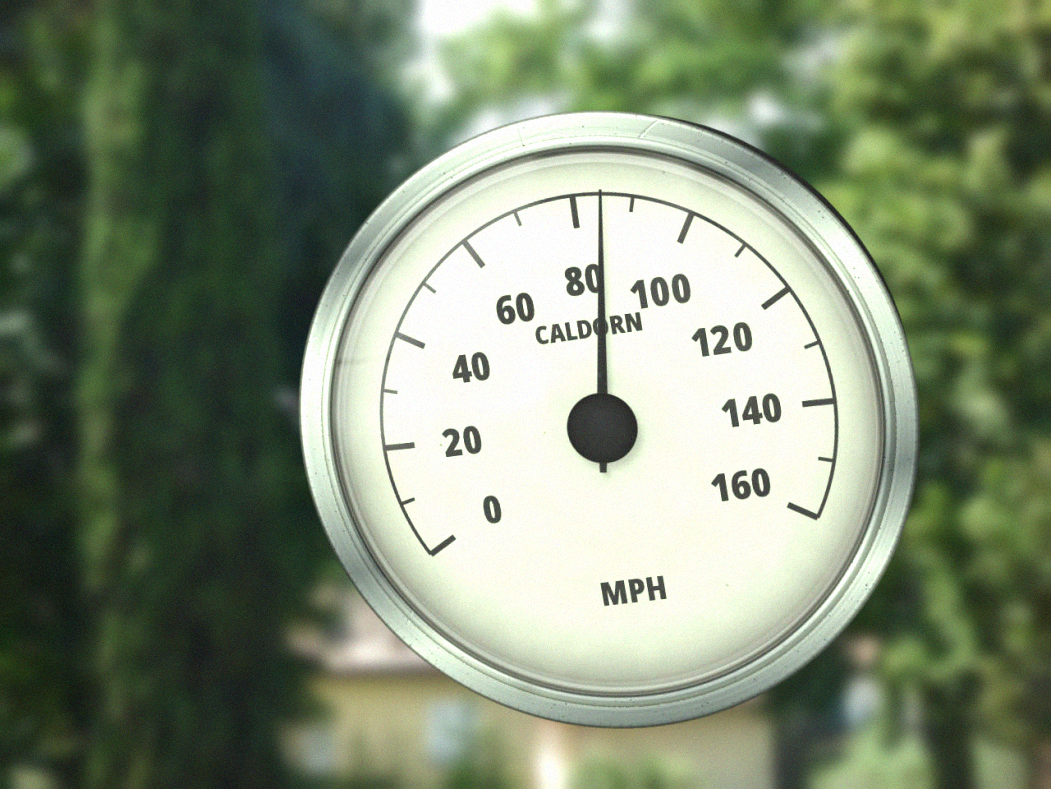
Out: 85mph
